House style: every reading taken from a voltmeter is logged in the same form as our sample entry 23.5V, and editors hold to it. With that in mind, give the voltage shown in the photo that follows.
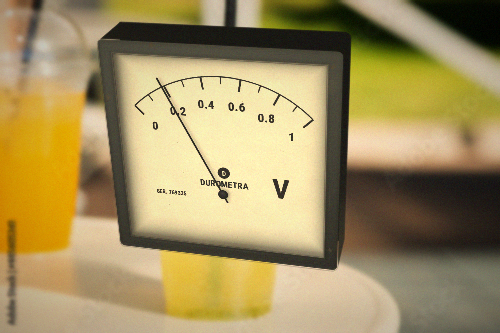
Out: 0.2V
